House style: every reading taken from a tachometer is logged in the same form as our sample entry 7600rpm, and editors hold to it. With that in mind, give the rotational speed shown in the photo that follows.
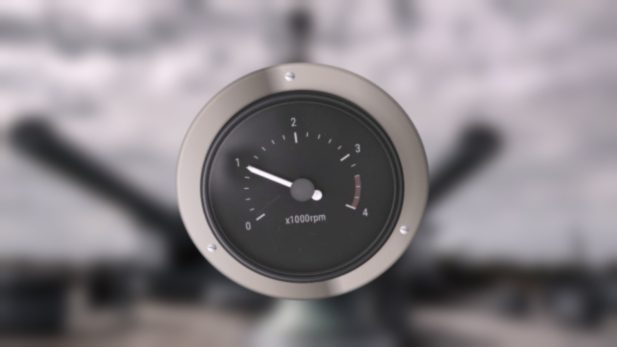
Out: 1000rpm
